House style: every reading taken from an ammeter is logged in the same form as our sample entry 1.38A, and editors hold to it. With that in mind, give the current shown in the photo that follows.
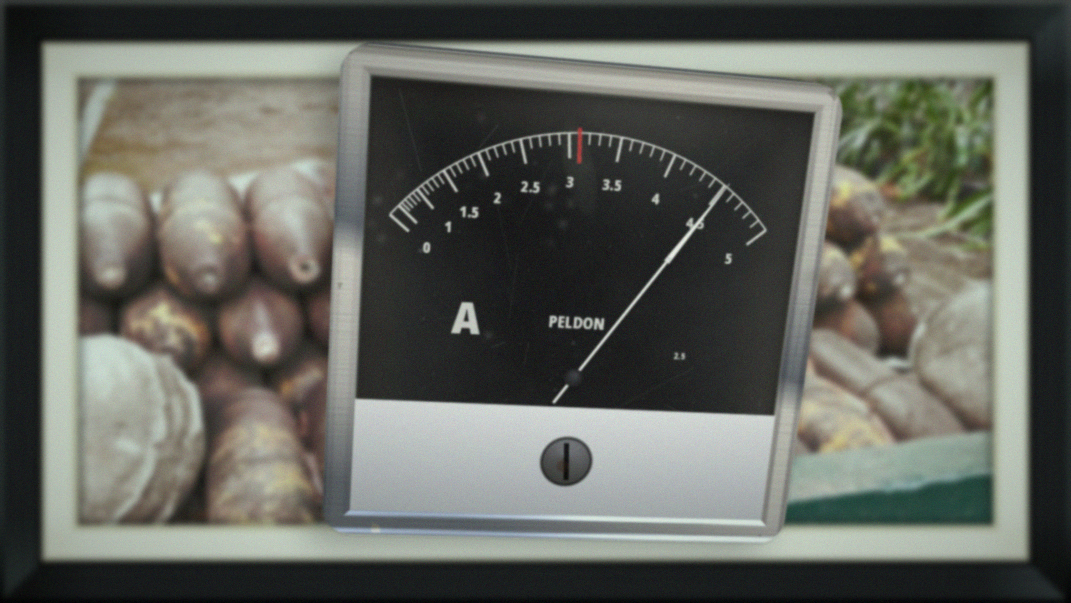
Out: 4.5A
